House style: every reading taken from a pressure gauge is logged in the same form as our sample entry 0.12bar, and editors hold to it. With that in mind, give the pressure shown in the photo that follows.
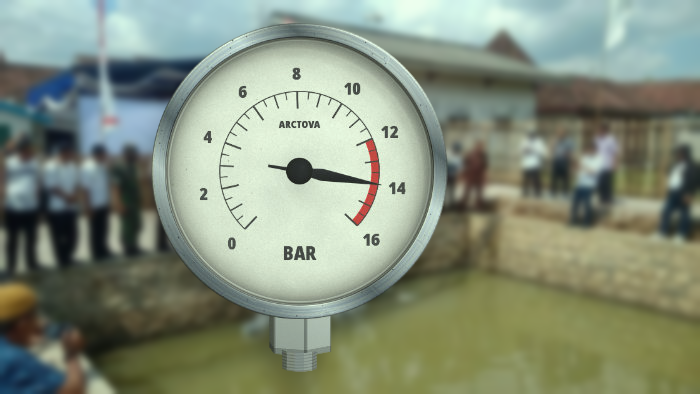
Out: 14bar
